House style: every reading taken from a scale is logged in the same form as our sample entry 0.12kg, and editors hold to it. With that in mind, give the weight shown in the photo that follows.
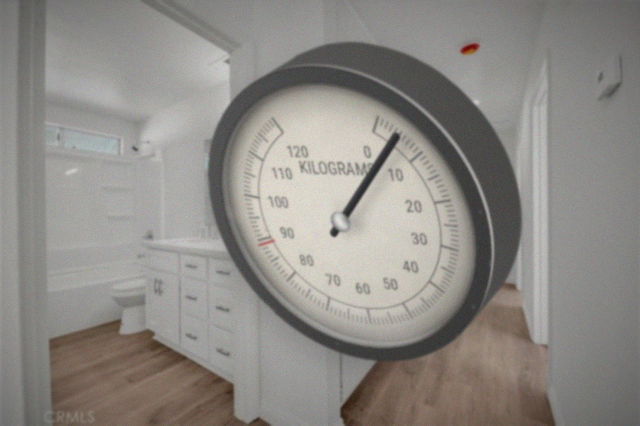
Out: 5kg
